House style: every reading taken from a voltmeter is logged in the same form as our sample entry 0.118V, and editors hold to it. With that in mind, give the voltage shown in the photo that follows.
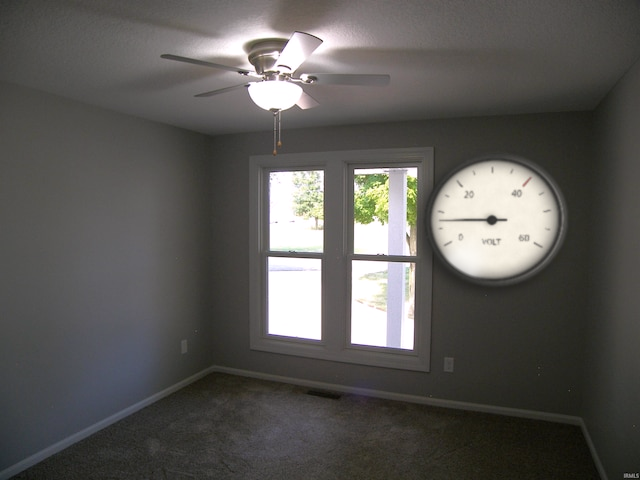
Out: 7.5V
